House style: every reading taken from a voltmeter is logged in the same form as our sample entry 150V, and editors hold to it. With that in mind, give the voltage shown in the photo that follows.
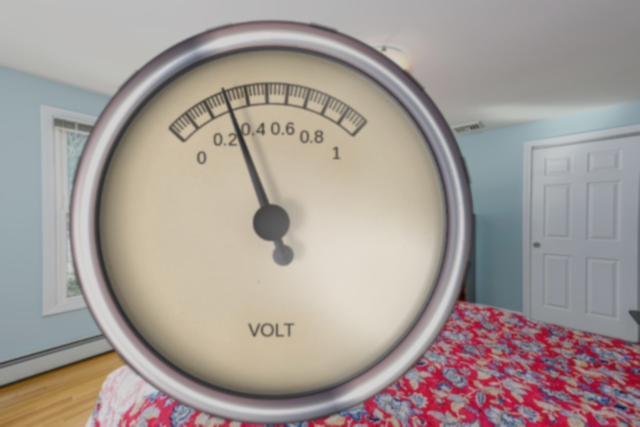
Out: 0.3V
